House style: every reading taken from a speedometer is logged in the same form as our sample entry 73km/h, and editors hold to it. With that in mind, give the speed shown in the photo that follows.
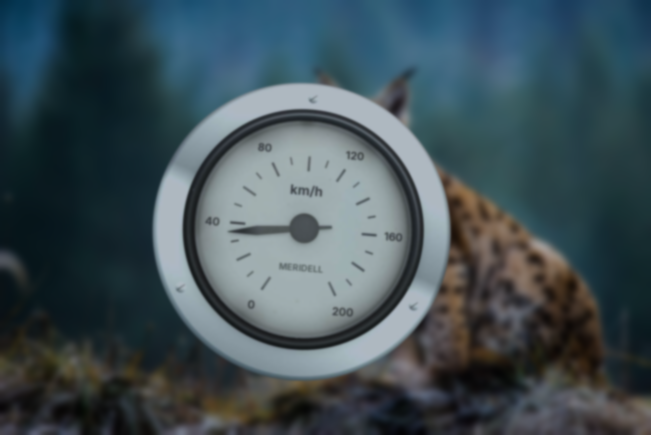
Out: 35km/h
